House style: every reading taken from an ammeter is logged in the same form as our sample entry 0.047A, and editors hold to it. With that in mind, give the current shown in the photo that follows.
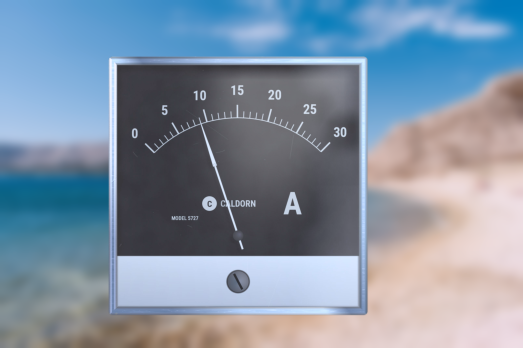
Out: 9A
